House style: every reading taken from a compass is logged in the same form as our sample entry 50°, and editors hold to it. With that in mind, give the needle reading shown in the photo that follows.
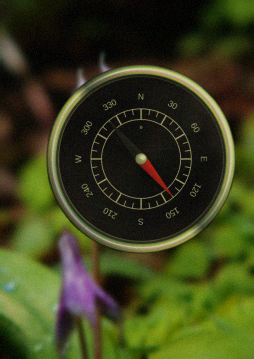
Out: 140°
